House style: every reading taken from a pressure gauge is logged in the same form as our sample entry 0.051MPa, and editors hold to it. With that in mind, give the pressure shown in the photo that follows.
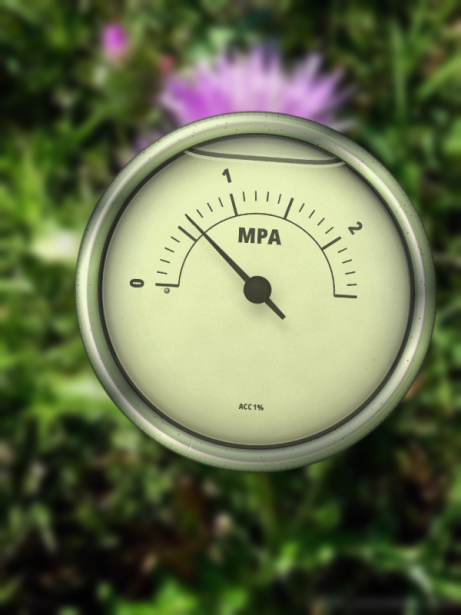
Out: 0.6MPa
